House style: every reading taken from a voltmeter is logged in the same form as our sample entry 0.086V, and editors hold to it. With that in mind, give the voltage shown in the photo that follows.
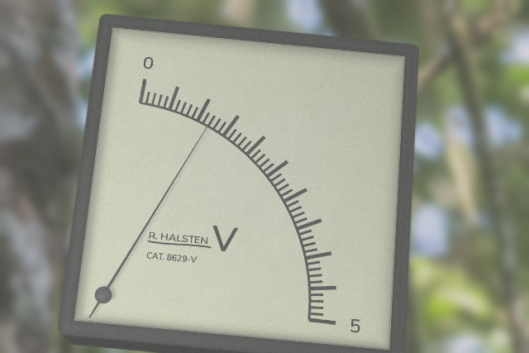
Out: 1.2V
